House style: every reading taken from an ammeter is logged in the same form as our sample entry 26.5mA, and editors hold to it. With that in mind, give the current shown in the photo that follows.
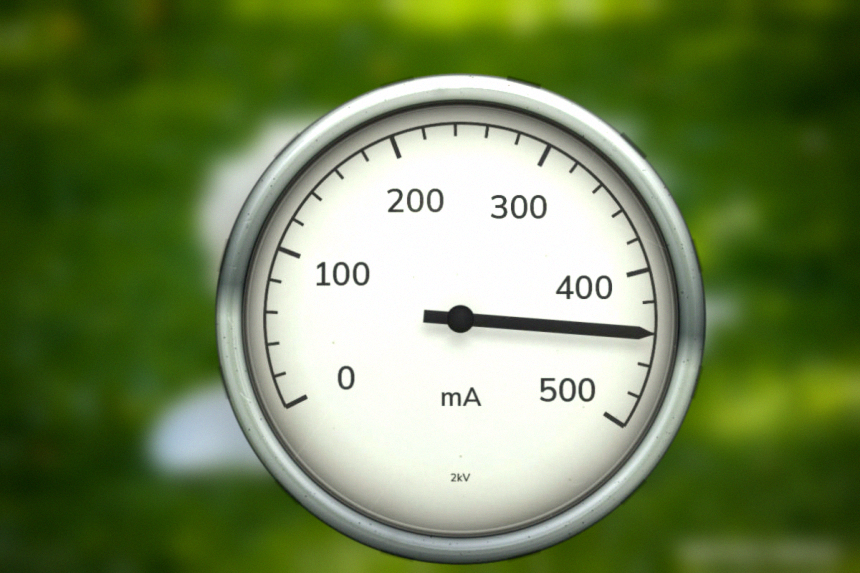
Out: 440mA
